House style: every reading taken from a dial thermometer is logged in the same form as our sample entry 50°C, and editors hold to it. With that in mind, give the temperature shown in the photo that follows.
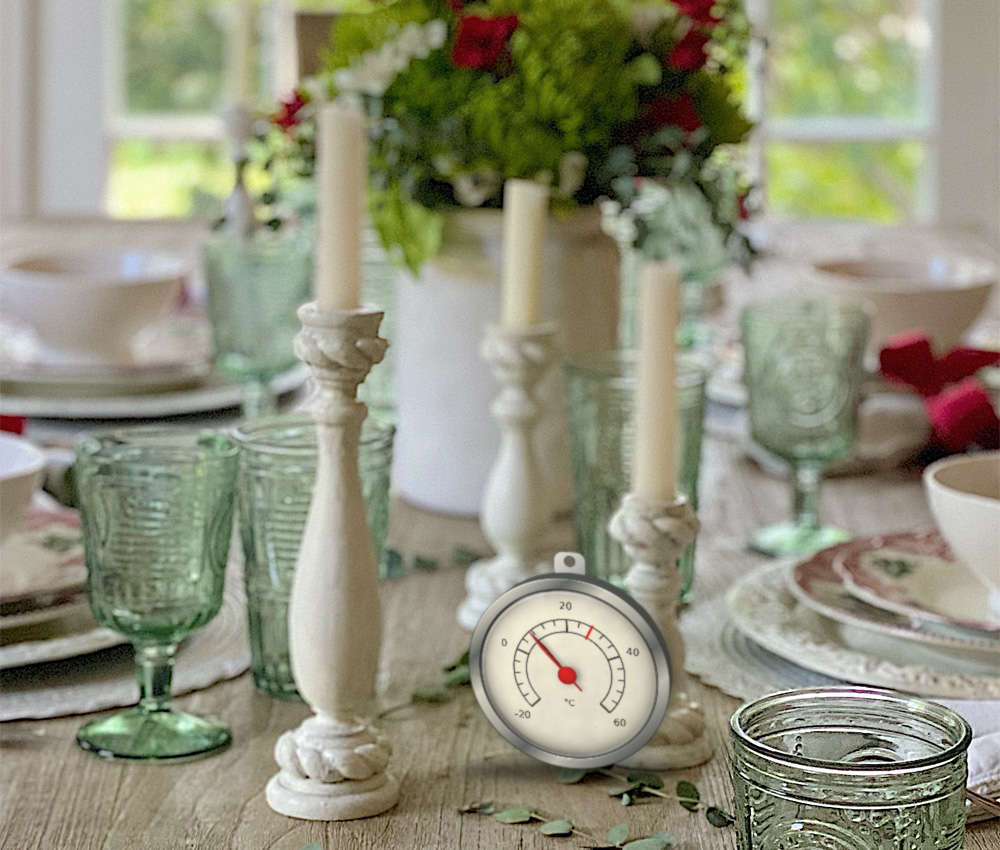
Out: 8°C
